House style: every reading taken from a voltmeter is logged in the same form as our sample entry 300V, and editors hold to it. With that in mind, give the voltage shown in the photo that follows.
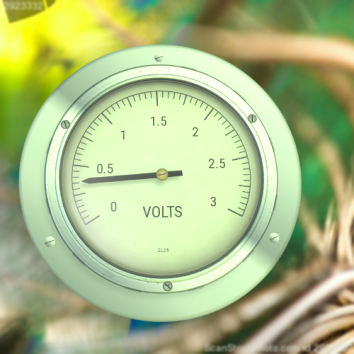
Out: 0.35V
